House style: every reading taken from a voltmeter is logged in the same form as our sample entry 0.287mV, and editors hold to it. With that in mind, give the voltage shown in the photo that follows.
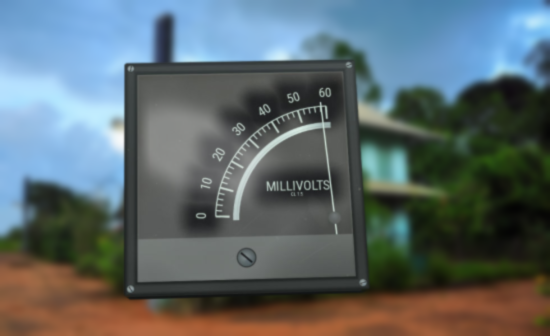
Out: 58mV
